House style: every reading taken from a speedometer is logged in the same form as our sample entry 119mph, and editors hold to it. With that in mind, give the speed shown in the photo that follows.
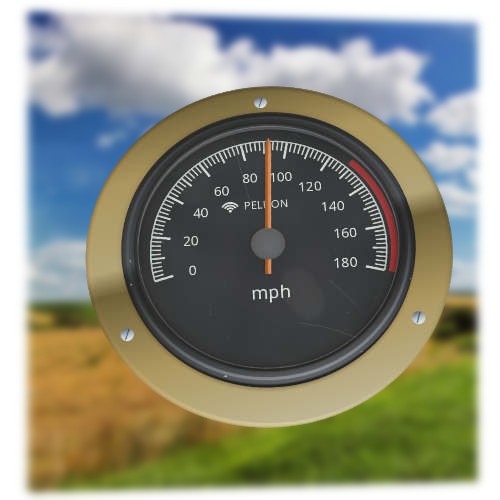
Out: 92mph
